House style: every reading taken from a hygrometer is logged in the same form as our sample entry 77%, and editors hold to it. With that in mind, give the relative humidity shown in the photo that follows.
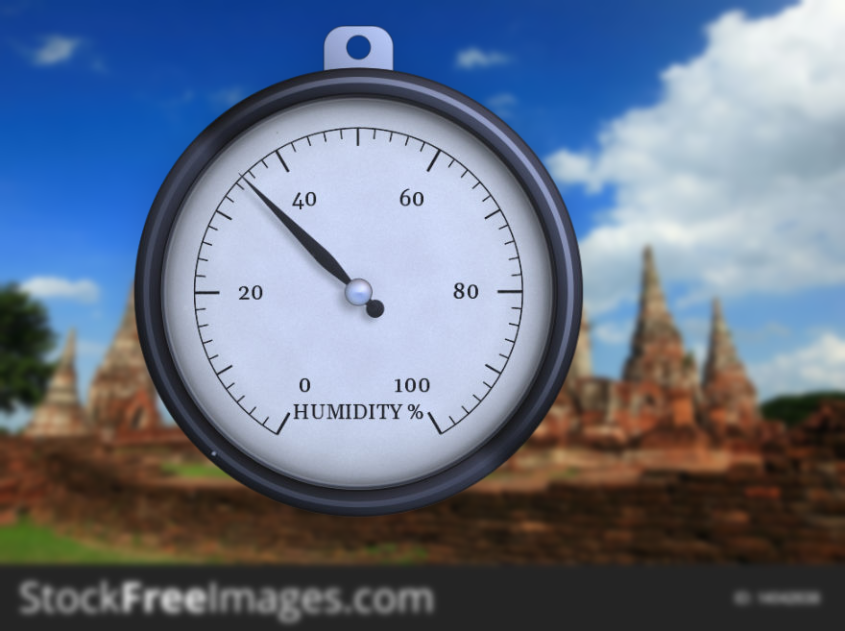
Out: 35%
